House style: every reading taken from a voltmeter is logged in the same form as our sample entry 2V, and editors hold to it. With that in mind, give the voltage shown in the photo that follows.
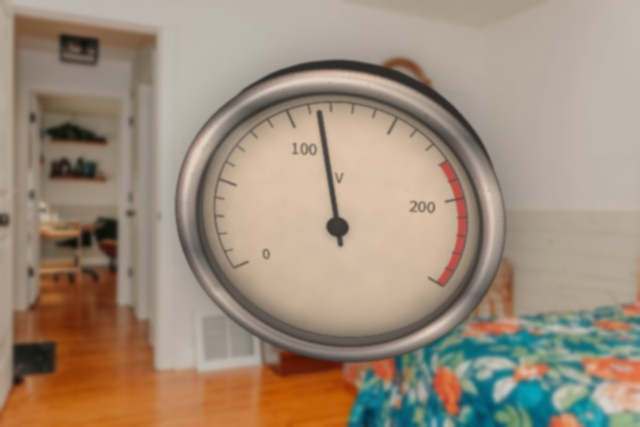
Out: 115V
